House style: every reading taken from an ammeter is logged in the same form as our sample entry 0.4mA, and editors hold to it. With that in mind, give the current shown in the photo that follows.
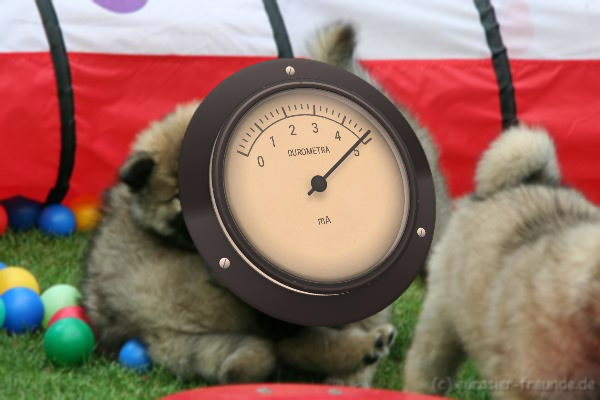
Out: 4.8mA
